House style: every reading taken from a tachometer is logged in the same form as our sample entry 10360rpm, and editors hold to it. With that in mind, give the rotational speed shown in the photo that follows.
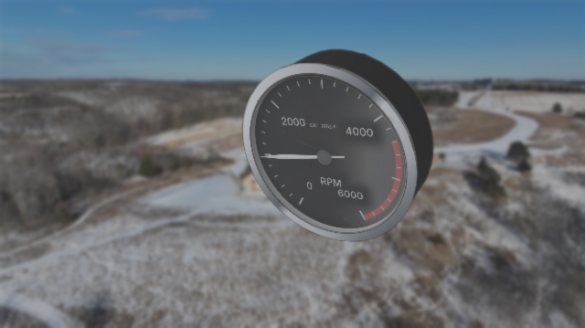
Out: 1000rpm
